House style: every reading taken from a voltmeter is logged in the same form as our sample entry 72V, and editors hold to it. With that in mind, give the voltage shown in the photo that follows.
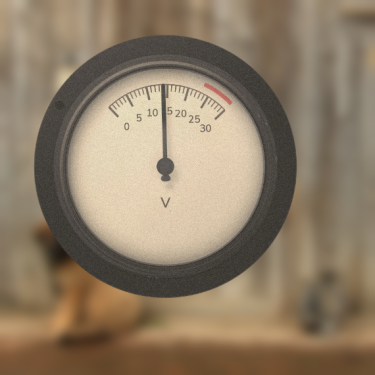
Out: 14V
